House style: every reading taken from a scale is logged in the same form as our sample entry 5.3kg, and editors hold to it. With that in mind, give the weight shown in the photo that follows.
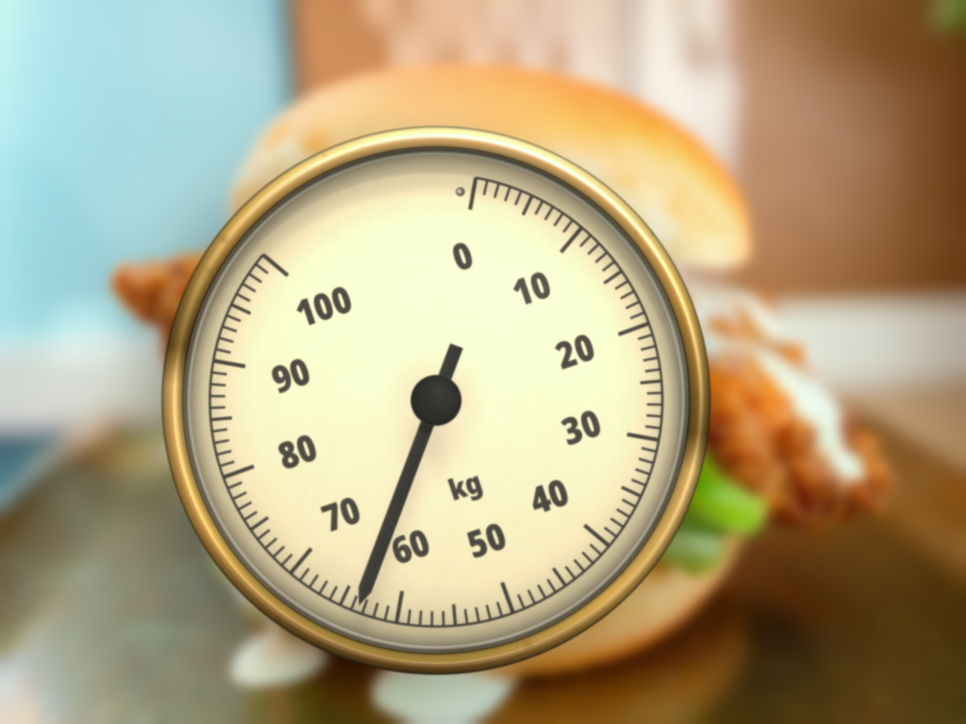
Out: 63.5kg
